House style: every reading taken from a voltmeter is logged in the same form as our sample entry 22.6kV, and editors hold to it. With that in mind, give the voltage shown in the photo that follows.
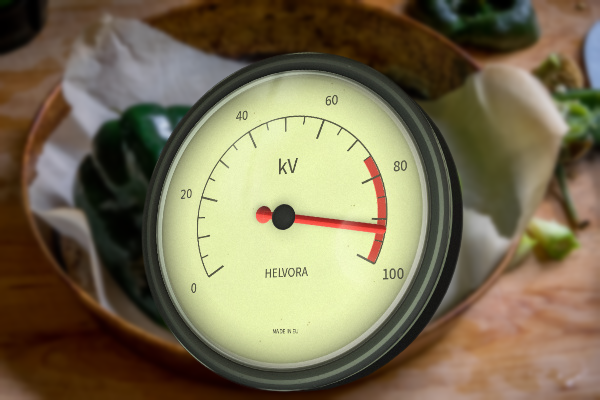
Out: 92.5kV
